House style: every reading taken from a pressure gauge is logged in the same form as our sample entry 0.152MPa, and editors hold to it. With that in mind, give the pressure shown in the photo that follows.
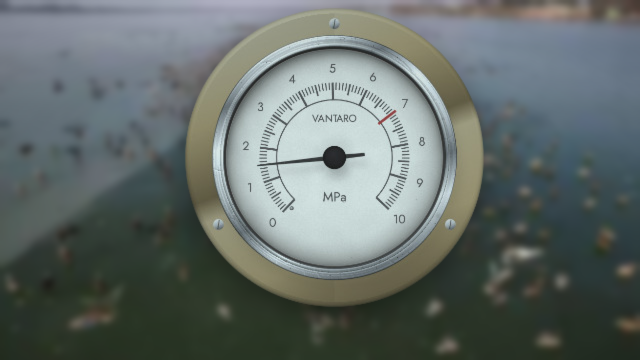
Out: 1.5MPa
